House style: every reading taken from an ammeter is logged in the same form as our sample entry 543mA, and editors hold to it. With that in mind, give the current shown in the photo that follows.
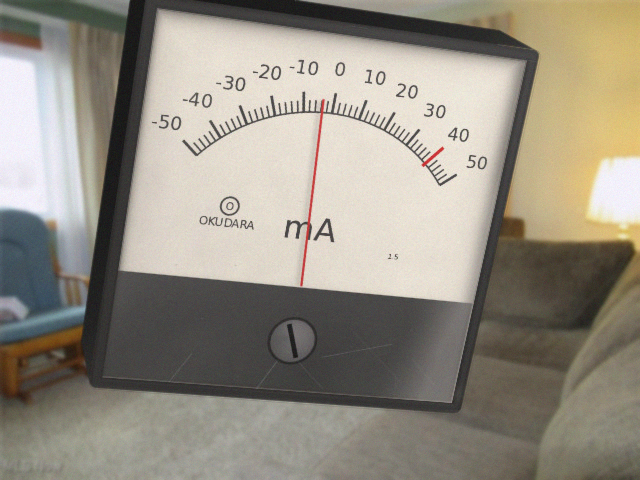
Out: -4mA
